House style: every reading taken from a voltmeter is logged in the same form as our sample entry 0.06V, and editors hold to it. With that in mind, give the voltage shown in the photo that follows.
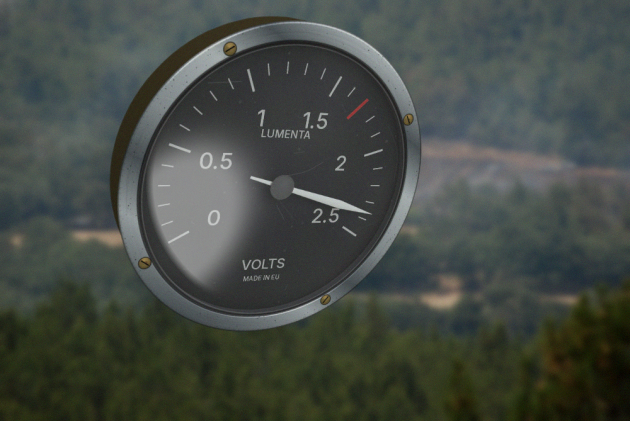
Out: 2.35V
